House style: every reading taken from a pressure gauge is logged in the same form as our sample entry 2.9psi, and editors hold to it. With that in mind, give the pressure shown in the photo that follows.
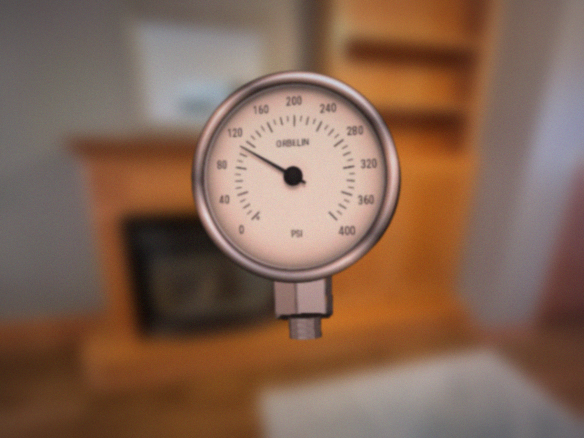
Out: 110psi
